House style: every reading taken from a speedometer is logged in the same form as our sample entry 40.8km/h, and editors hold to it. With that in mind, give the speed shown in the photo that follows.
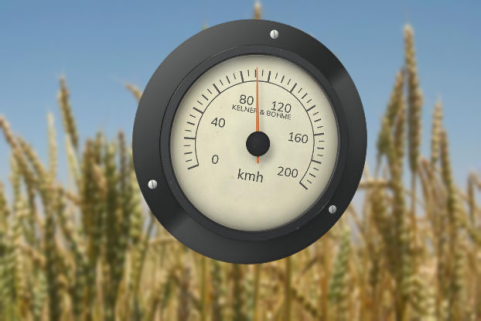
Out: 90km/h
